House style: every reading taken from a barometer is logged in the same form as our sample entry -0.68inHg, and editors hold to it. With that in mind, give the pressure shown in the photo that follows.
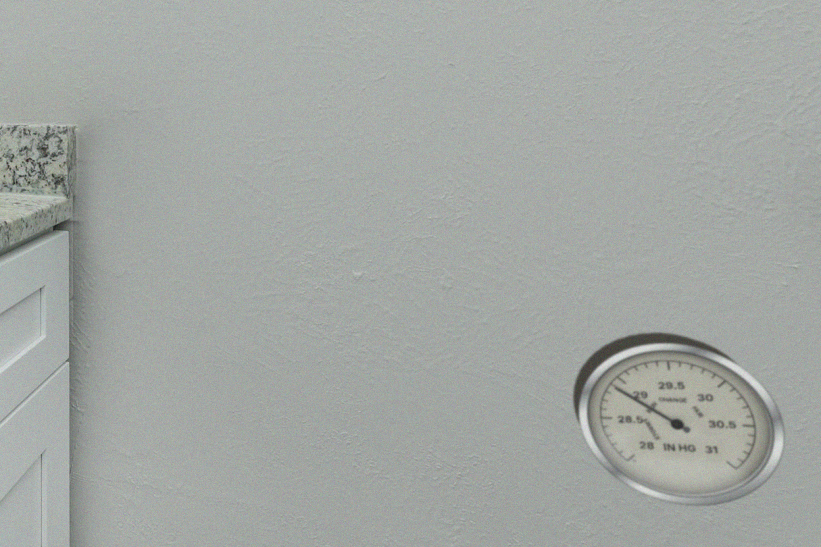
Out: 28.9inHg
